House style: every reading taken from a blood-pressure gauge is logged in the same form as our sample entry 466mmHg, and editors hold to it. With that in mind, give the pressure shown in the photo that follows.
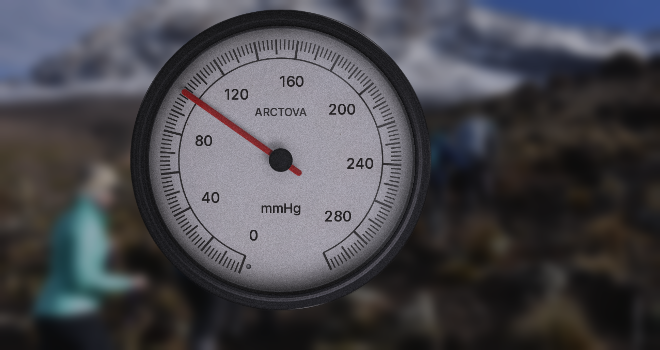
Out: 100mmHg
